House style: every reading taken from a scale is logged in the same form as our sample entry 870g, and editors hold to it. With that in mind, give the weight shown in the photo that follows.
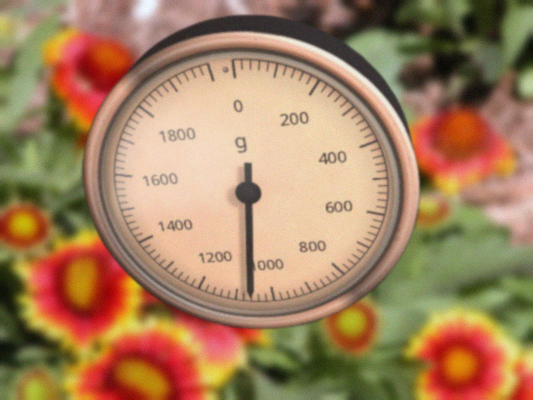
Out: 1060g
